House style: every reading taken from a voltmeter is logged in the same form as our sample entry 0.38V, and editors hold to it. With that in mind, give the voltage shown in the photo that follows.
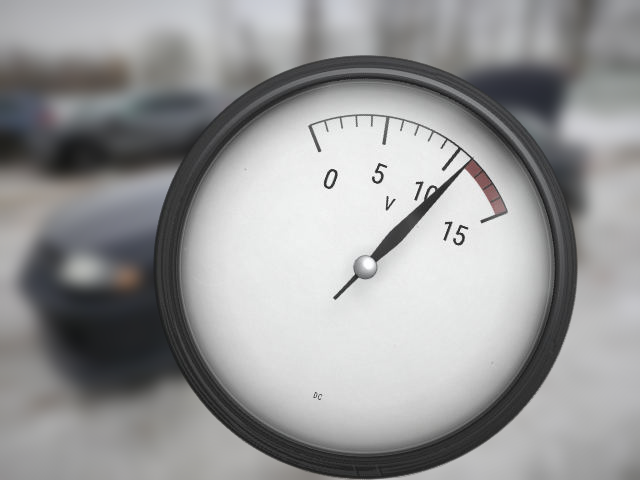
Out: 11V
